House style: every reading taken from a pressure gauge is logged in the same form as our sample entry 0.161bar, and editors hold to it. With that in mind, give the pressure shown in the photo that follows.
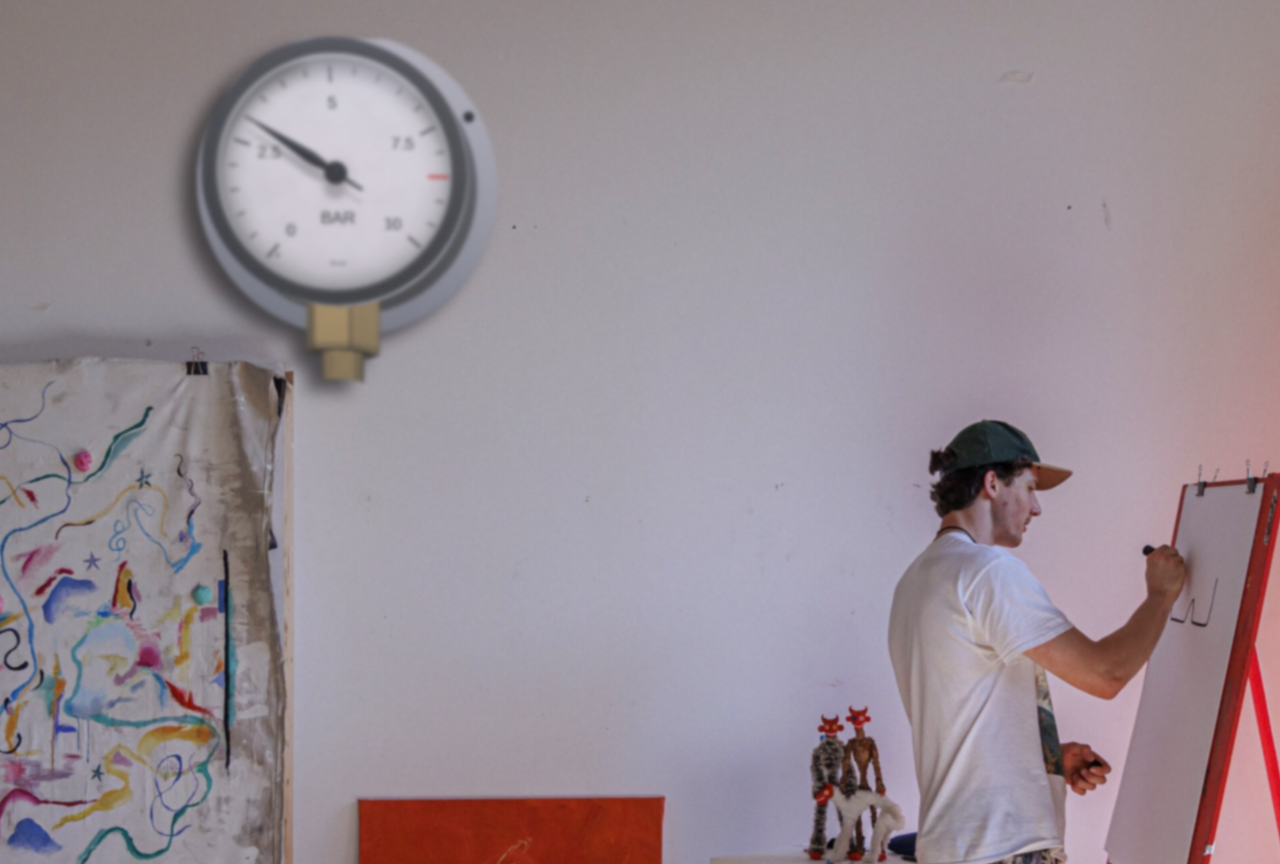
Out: 3bar
